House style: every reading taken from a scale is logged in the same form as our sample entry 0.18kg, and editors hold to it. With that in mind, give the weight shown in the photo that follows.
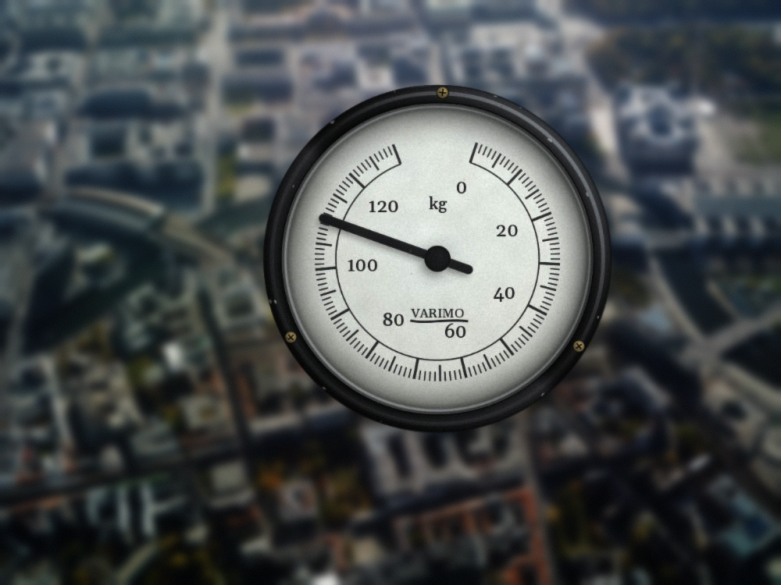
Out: 110kg
